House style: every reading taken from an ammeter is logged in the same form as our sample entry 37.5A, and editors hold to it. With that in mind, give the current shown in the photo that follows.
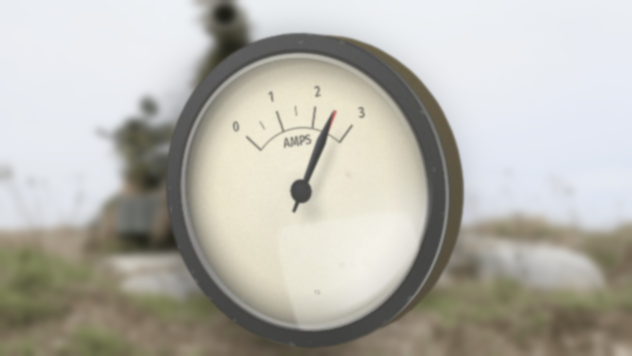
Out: 2.5A
